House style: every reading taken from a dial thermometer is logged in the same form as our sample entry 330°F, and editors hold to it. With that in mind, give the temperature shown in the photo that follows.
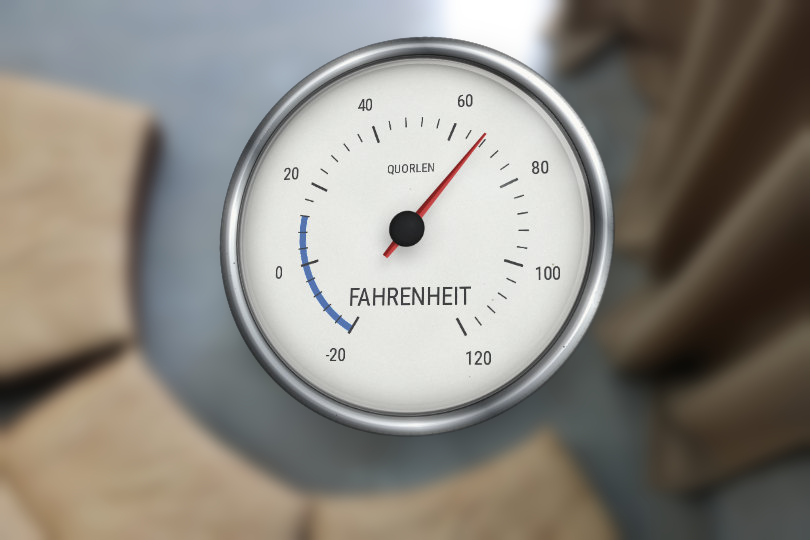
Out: 68°F
